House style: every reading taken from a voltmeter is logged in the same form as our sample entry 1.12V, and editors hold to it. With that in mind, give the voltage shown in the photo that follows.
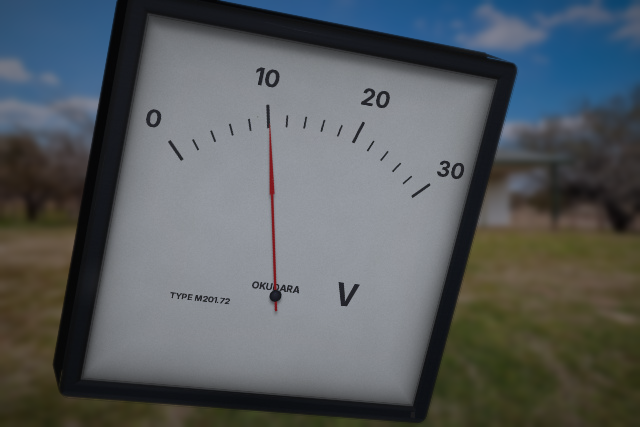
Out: 10V
